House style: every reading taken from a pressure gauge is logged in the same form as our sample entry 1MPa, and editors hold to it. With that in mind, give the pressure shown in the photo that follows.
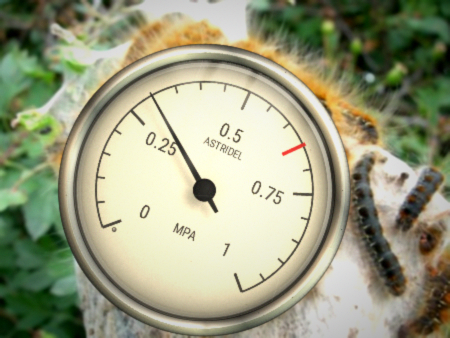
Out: 0.3MPa
